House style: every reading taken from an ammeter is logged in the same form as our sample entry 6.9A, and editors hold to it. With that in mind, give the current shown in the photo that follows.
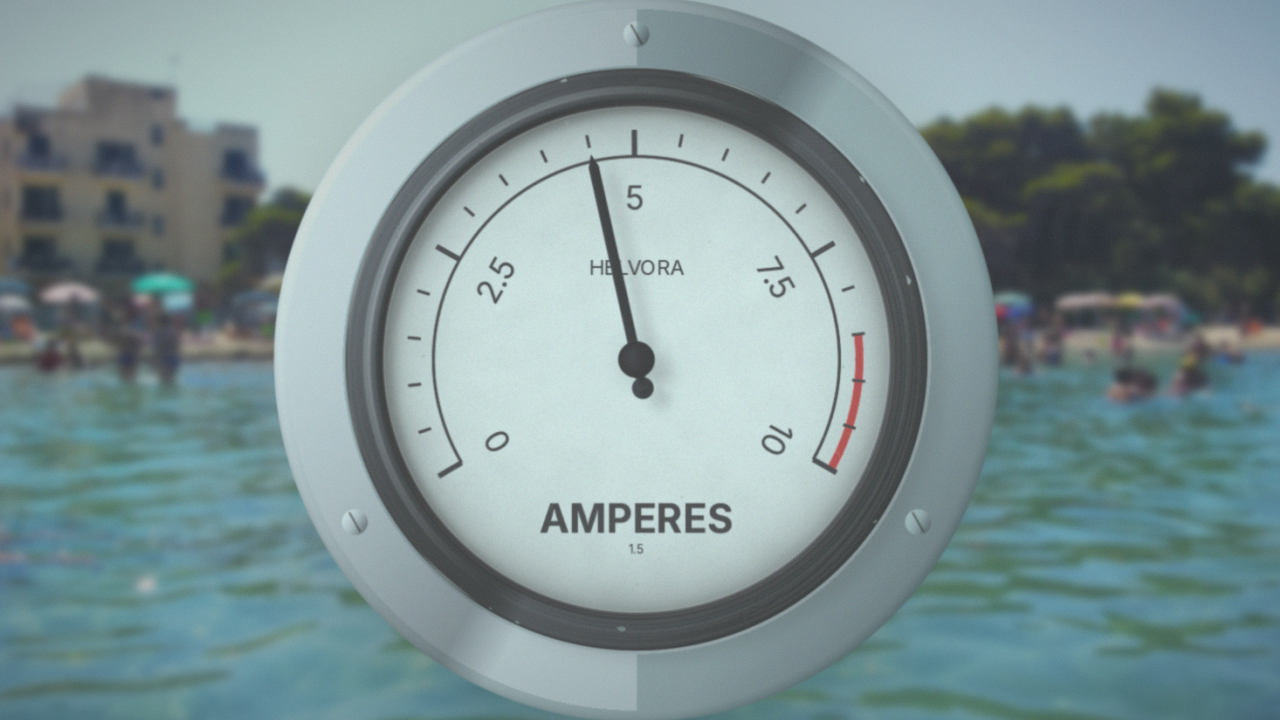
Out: 4.5A
